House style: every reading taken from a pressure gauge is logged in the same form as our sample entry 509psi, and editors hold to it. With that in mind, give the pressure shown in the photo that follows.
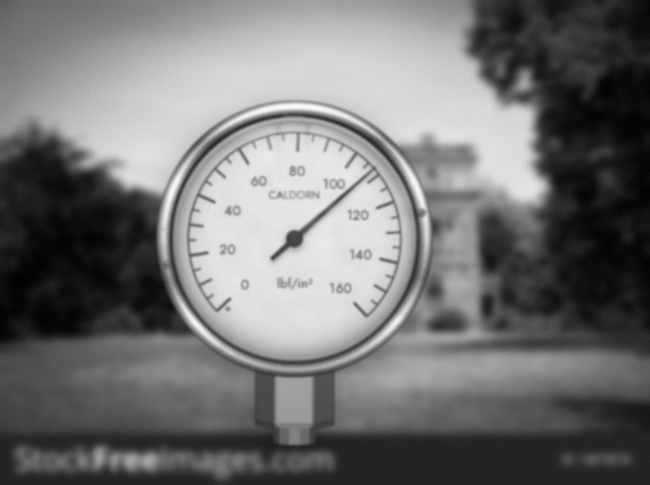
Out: 107.5psi
